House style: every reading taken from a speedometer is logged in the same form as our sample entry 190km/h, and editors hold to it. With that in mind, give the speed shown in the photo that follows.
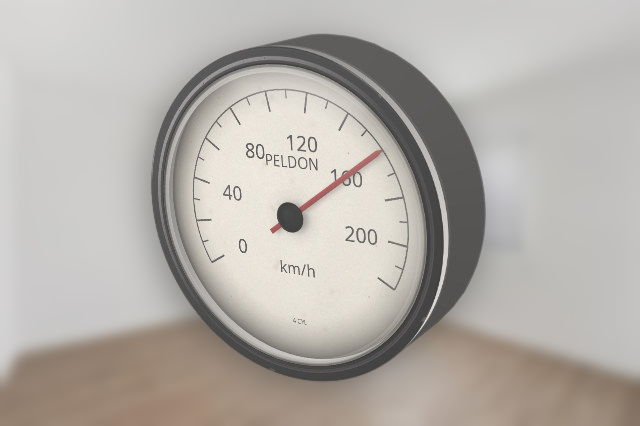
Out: 160km/h
